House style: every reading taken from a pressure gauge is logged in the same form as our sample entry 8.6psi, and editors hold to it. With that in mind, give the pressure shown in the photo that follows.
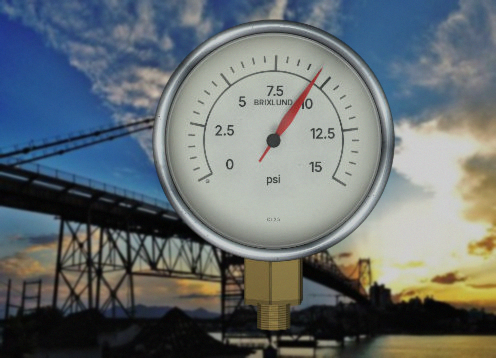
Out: 9.5psi
